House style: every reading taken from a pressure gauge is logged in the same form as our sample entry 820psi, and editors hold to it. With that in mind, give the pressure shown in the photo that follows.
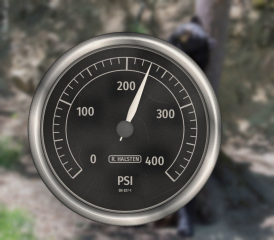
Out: 230psi
